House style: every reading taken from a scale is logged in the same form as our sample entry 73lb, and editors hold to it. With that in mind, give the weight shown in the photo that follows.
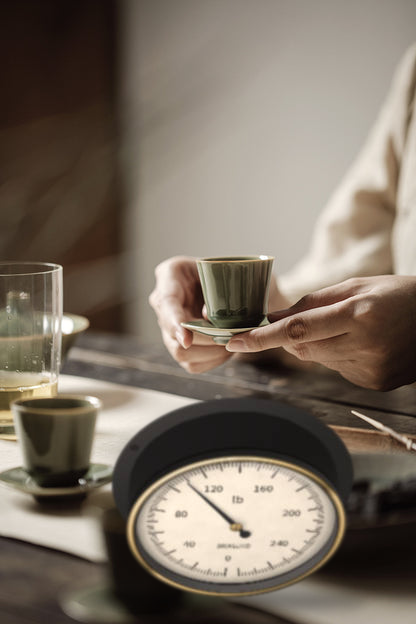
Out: 110lb
